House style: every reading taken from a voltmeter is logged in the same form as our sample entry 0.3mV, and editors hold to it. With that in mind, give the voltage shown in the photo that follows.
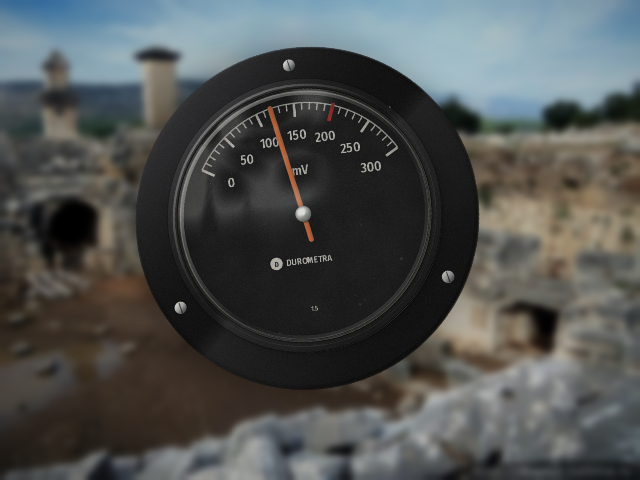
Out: 120mV
